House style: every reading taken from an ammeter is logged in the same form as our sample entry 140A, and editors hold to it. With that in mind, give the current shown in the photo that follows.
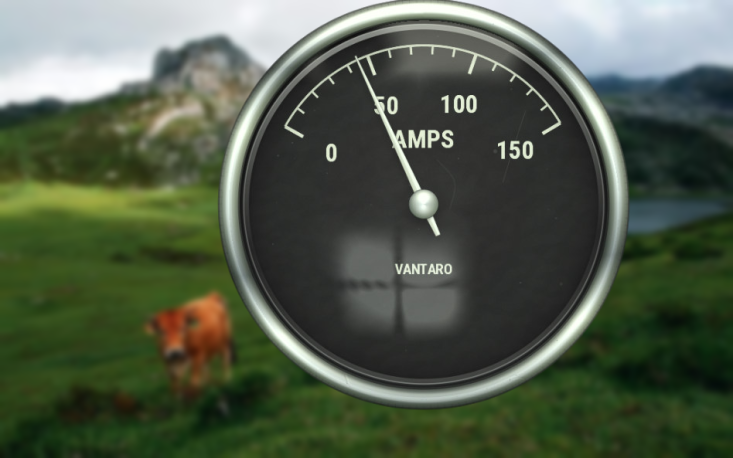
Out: 45A
